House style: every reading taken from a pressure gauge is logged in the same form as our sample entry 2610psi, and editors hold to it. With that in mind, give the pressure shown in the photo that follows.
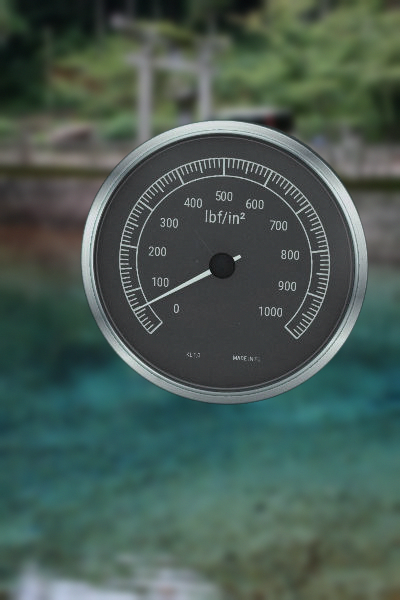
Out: 60psi
